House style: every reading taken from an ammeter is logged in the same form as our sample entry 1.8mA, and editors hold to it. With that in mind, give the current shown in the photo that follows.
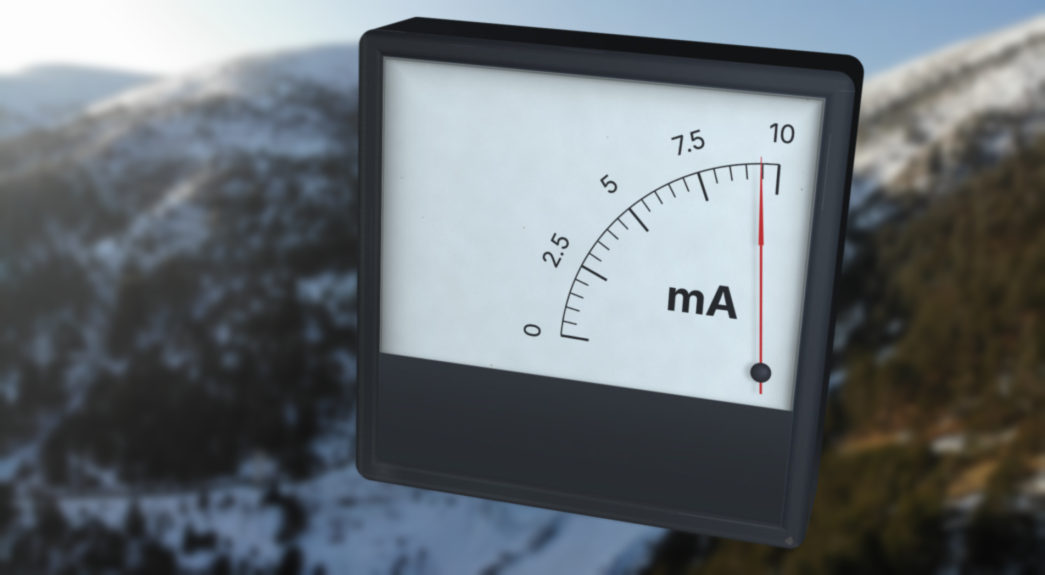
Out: 9.5mA
